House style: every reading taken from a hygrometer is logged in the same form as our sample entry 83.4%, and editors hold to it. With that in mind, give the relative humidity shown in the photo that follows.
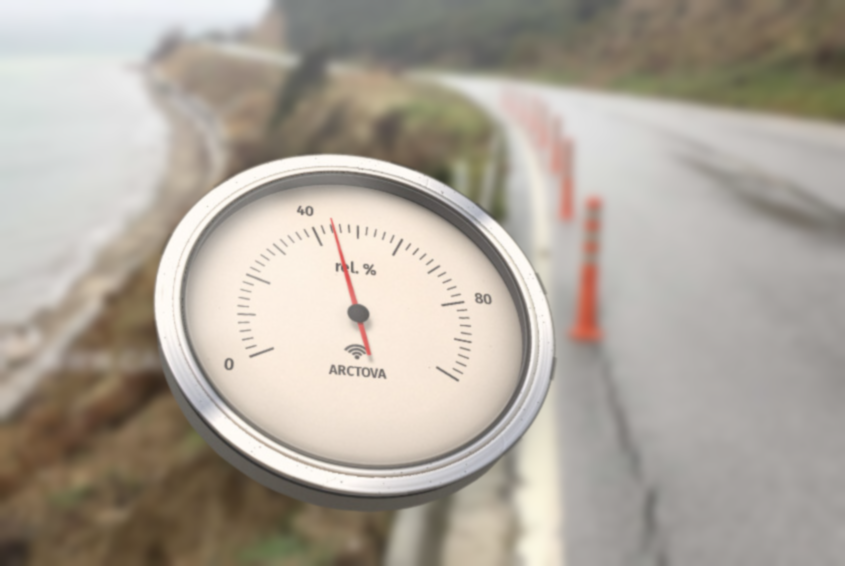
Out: 44%
